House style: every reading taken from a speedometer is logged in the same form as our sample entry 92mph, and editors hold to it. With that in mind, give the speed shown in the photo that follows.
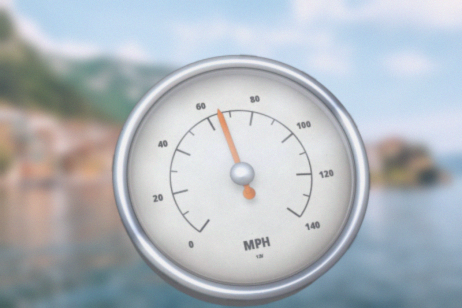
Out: 65mph
